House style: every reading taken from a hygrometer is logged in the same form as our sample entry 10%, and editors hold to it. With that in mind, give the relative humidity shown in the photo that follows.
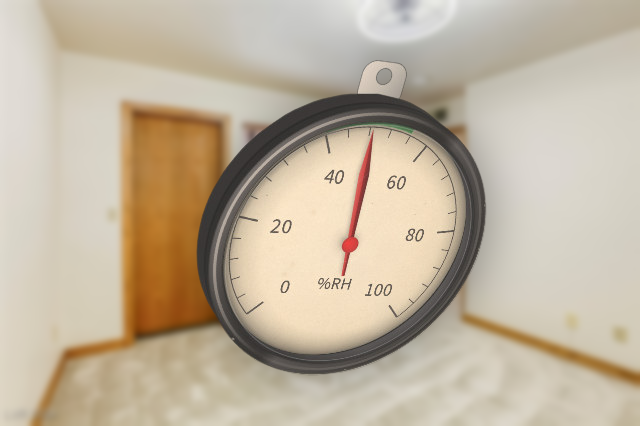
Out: 48%
